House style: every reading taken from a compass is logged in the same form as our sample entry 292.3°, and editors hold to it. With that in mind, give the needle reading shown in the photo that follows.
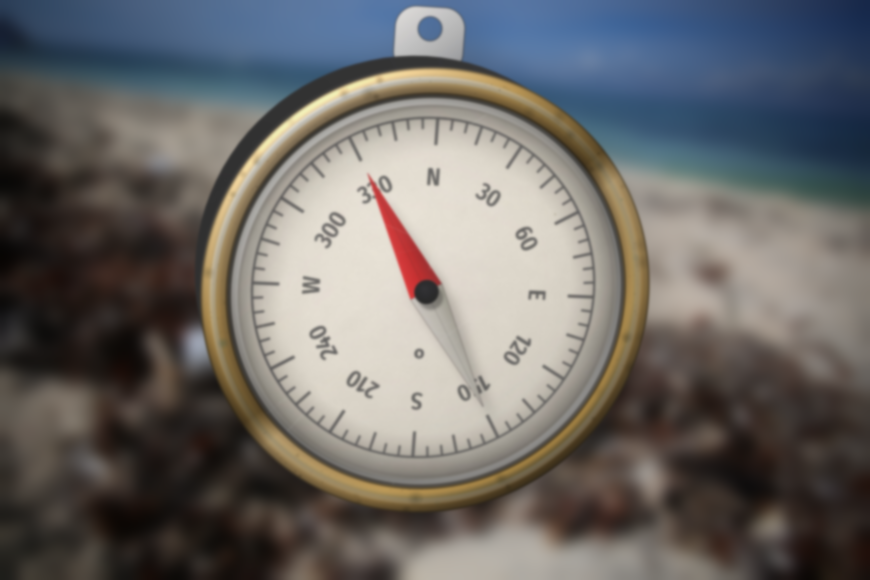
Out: 330°
